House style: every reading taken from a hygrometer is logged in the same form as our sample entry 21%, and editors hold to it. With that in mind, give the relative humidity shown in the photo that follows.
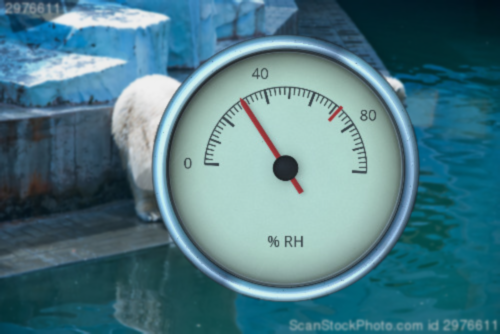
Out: 30%
